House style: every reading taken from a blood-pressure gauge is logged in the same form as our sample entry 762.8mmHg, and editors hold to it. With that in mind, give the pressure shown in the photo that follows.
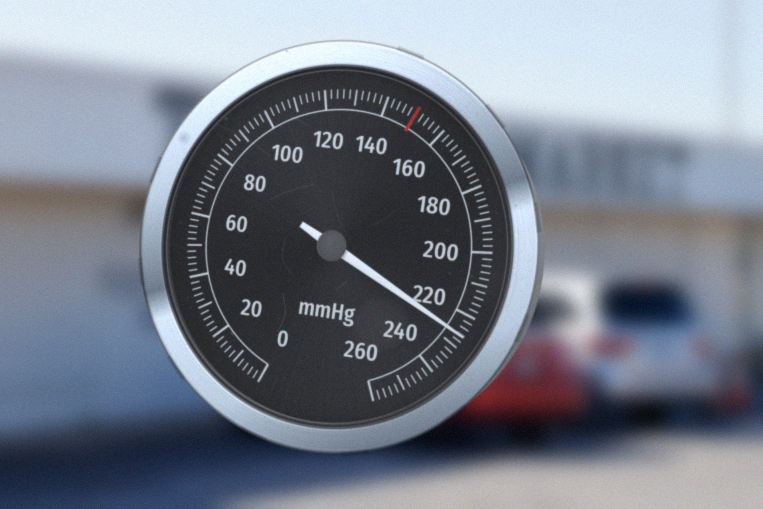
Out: 226mmHg
